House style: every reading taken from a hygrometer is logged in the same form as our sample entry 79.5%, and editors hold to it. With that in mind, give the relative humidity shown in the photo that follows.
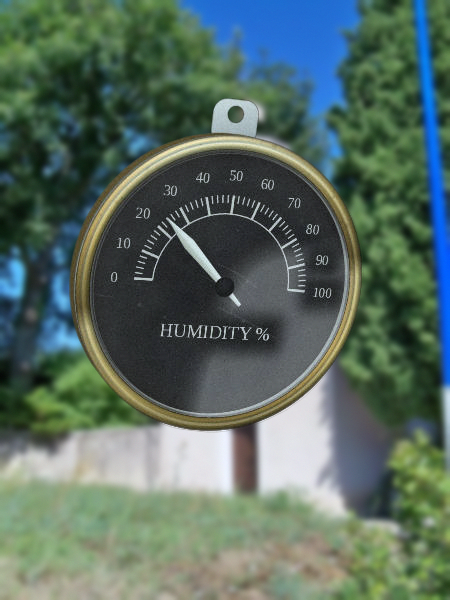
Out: 24%
